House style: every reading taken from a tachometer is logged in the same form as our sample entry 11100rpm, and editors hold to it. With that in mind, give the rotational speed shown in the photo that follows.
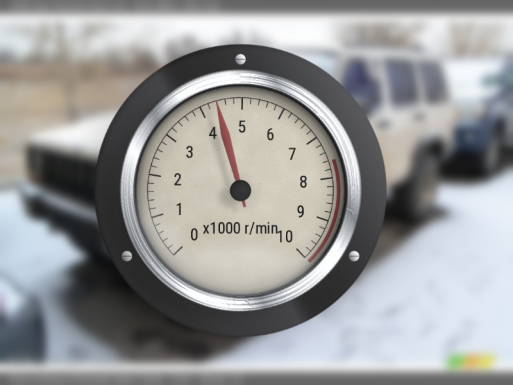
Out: 4400rpm
